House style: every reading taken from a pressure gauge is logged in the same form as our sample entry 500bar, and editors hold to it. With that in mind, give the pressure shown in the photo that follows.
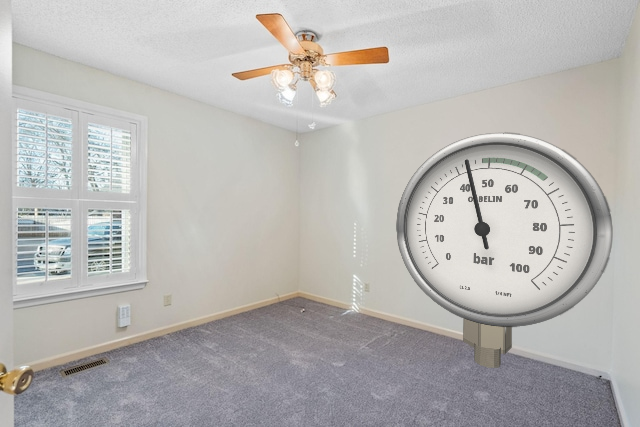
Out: 44bar
